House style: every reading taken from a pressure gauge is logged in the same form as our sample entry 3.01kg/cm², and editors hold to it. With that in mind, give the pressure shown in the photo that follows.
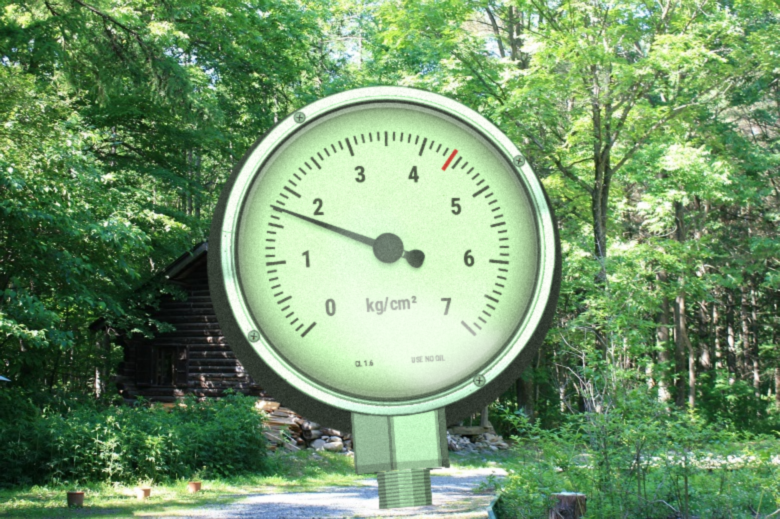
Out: 1.7kg/cm²
